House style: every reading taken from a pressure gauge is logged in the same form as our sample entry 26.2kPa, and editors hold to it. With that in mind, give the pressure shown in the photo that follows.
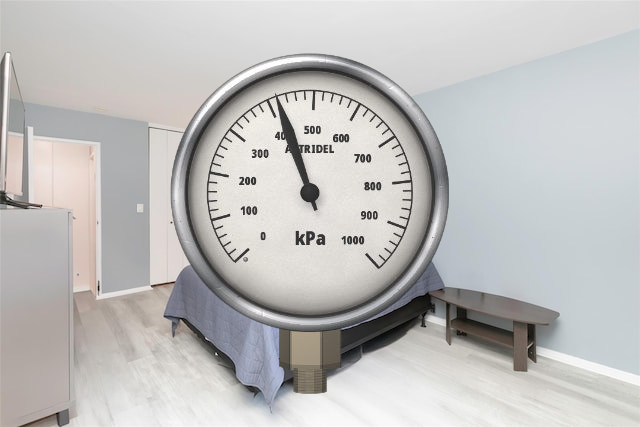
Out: 420kPa
